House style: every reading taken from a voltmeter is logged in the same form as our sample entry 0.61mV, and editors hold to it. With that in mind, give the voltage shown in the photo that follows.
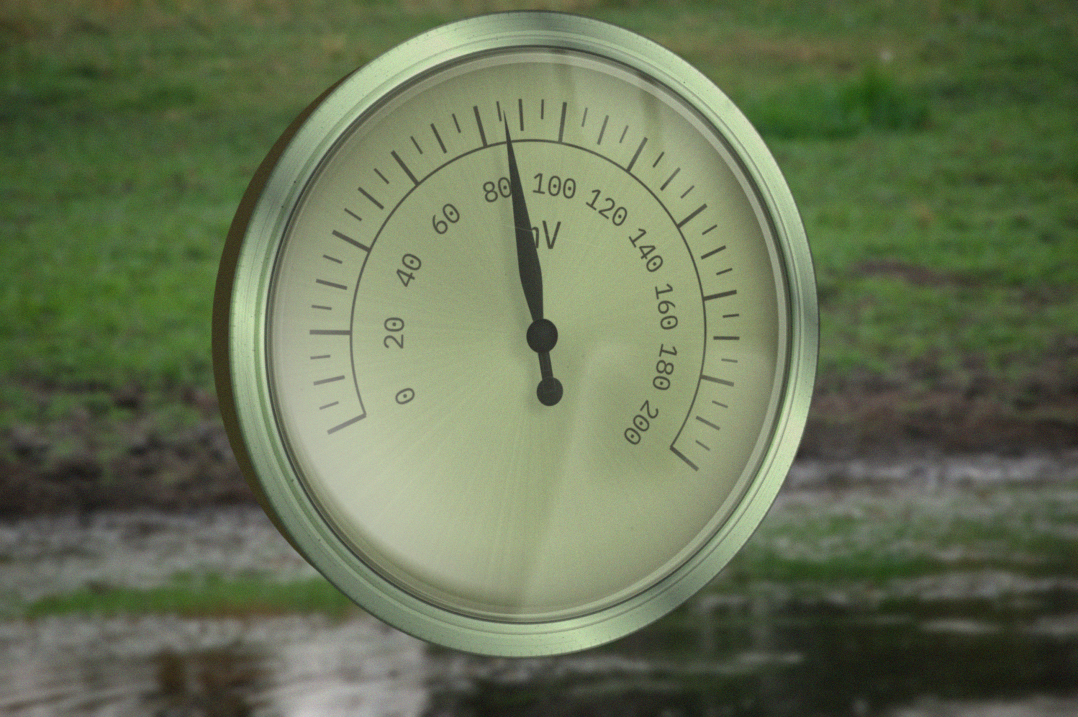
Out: 85mV
